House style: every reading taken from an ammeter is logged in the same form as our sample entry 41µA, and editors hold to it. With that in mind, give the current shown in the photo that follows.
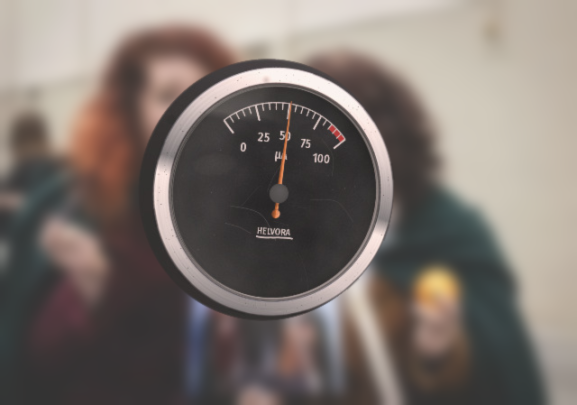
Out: 50µA
